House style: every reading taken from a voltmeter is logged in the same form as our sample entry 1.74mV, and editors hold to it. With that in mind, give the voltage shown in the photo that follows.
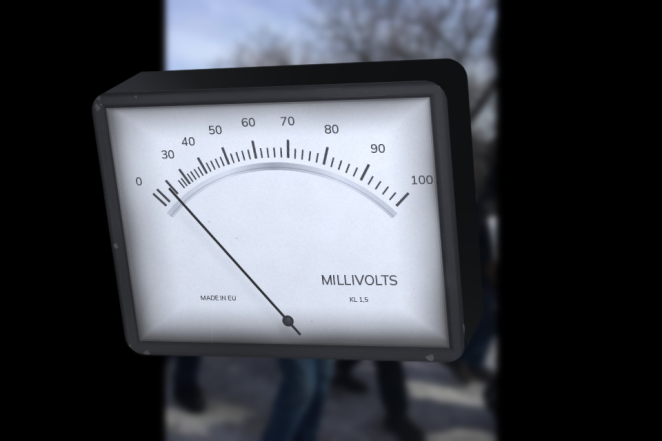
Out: 20mV
